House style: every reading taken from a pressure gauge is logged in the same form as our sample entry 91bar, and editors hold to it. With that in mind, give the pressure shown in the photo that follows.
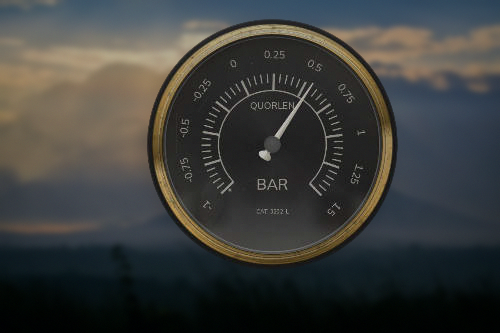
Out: 0.55bar
